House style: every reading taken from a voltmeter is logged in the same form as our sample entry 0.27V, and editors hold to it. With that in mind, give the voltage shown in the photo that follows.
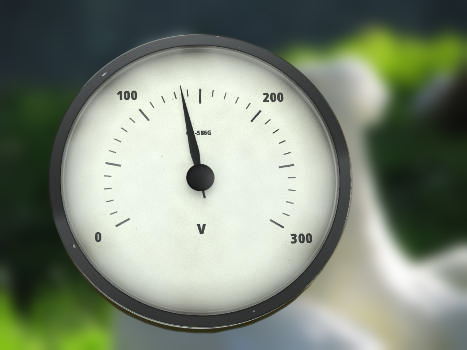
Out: 135V
